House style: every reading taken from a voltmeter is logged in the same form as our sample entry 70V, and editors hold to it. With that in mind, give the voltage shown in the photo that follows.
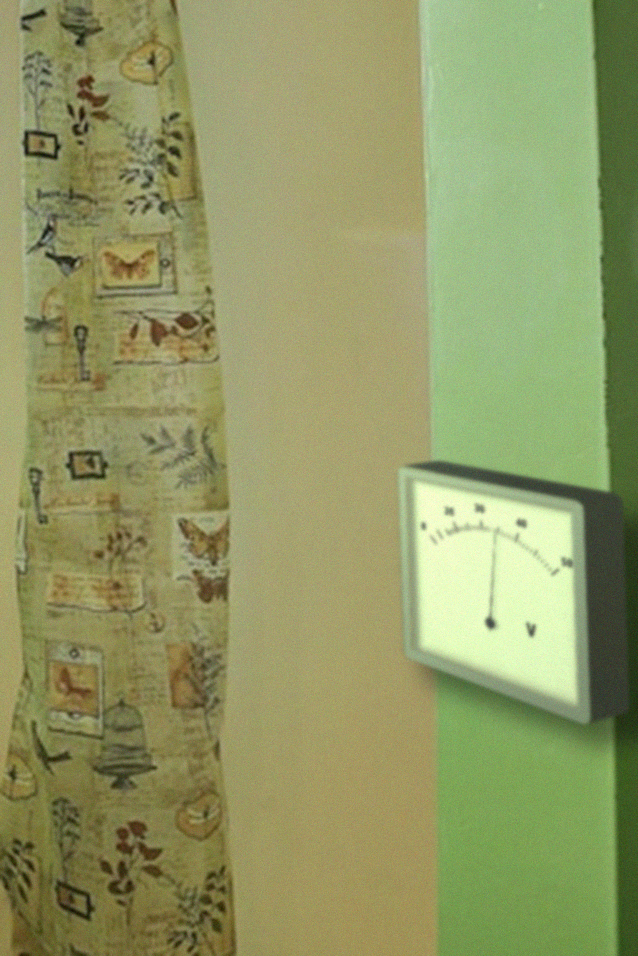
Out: 35V
